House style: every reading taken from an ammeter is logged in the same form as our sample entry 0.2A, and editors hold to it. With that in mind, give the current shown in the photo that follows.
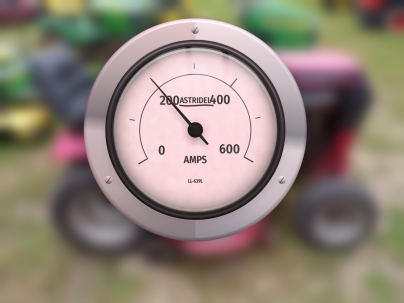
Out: 200A
